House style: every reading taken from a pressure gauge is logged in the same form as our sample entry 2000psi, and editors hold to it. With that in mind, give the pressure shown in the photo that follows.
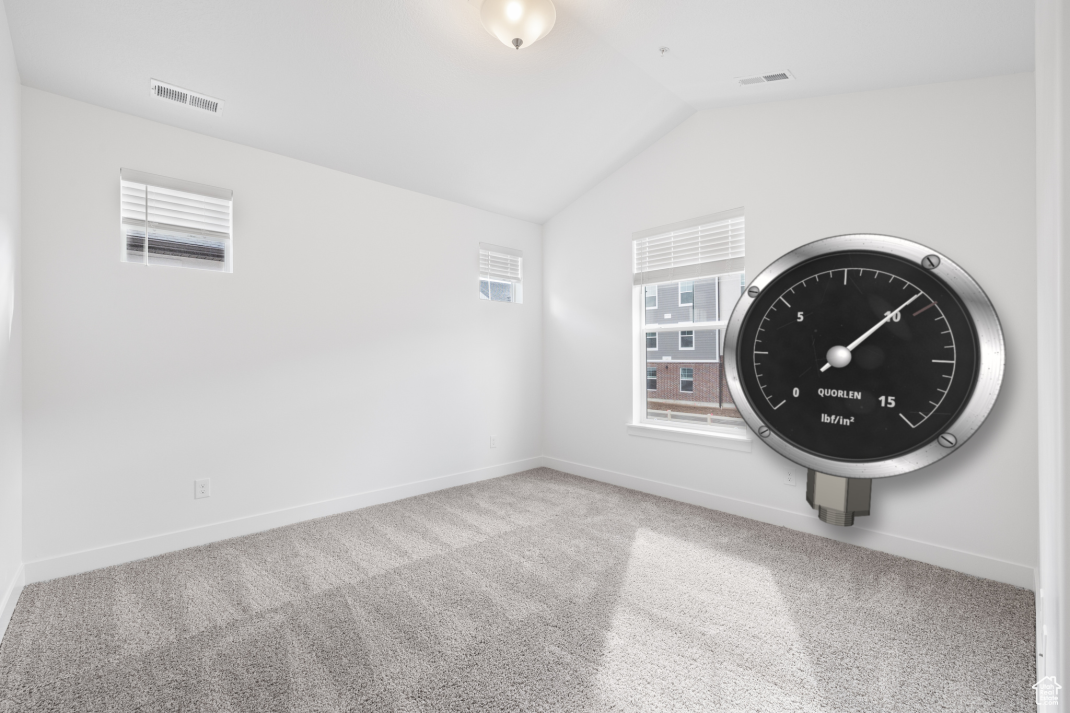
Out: 10psi
